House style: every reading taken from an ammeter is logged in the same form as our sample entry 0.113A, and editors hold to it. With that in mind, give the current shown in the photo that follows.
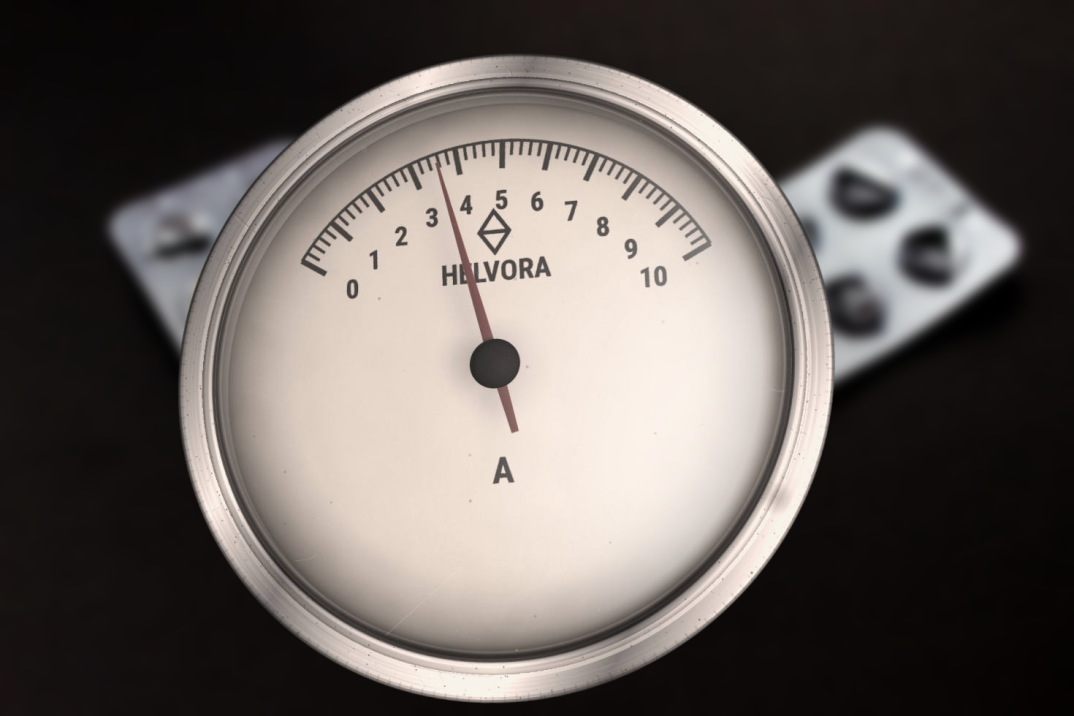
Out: 3.6A
